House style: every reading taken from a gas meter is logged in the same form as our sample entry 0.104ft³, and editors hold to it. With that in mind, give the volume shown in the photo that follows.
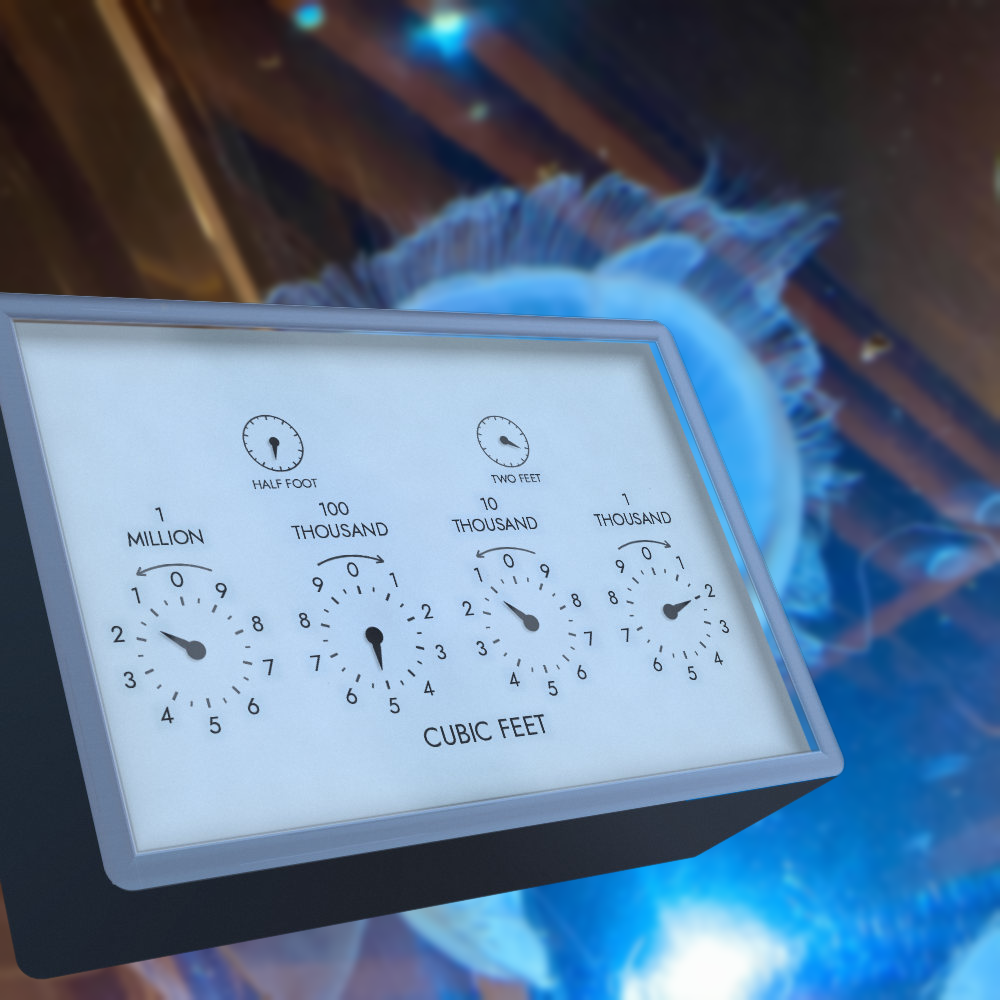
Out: 151200ft³
